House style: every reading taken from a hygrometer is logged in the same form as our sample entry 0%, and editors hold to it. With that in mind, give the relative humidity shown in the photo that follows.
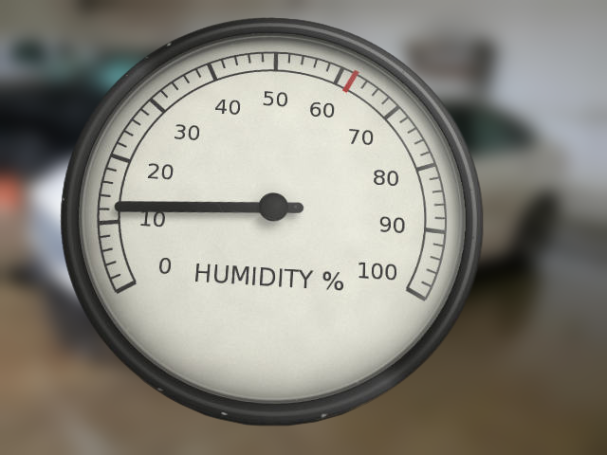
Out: 12%
